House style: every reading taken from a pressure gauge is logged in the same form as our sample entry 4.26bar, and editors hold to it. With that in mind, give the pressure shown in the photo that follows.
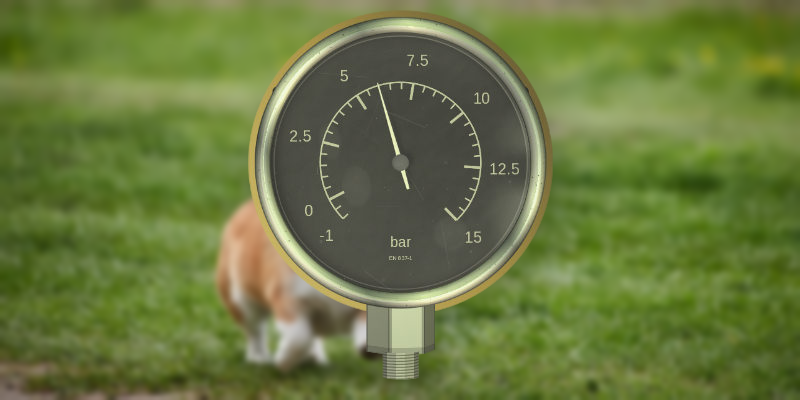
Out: 6bar
